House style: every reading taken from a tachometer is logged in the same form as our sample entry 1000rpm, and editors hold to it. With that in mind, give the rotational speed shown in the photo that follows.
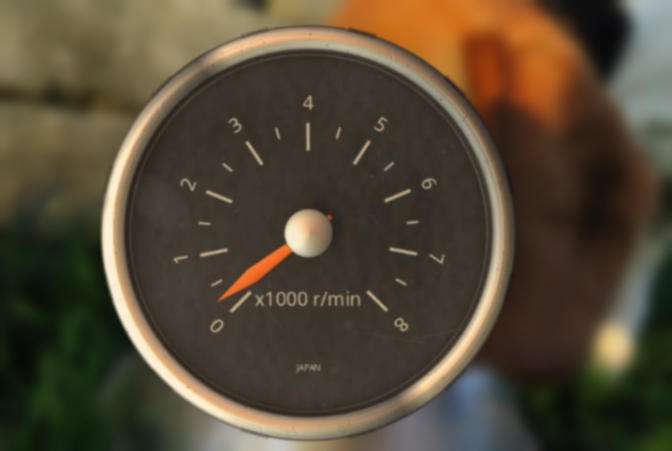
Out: 250rpm
